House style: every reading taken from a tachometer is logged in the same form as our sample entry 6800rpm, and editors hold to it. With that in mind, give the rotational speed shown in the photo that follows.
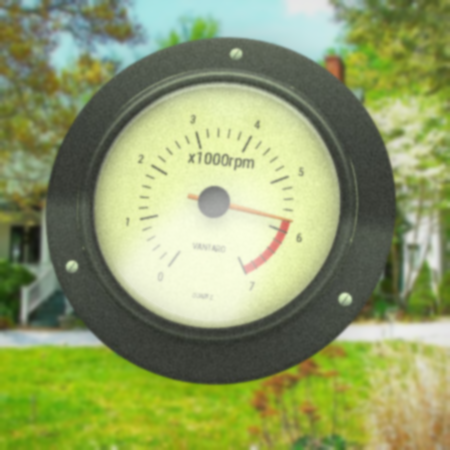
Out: 5800rpm
